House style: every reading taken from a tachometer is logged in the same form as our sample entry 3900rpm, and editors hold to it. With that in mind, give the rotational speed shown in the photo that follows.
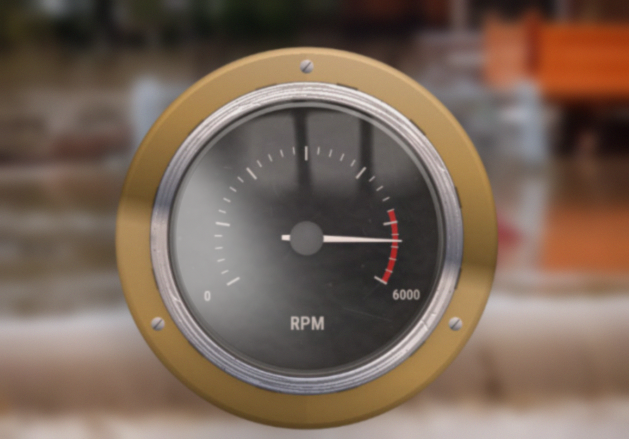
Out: 5300rpm
